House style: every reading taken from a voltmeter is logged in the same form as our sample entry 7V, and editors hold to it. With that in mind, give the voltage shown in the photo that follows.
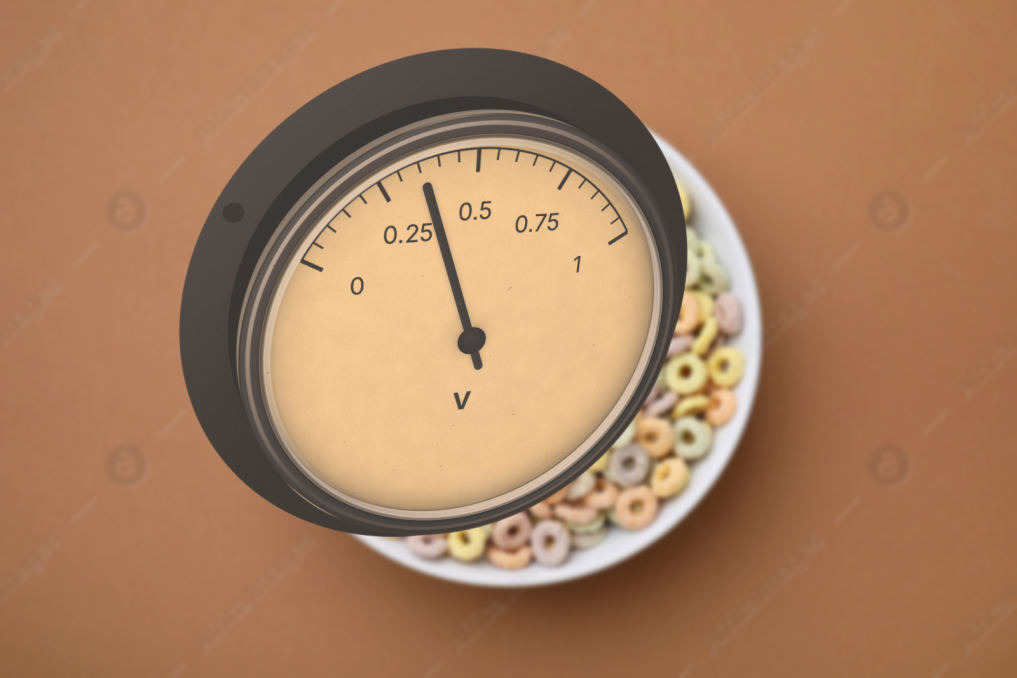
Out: 0.35V
